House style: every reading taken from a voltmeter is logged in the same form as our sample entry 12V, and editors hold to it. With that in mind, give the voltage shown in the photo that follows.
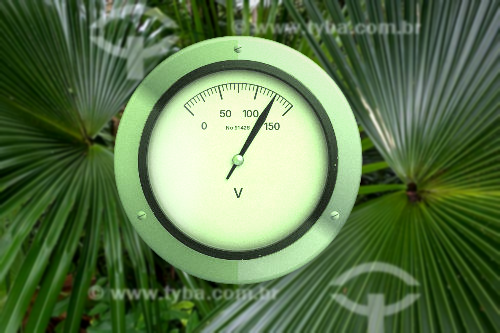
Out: 125V
